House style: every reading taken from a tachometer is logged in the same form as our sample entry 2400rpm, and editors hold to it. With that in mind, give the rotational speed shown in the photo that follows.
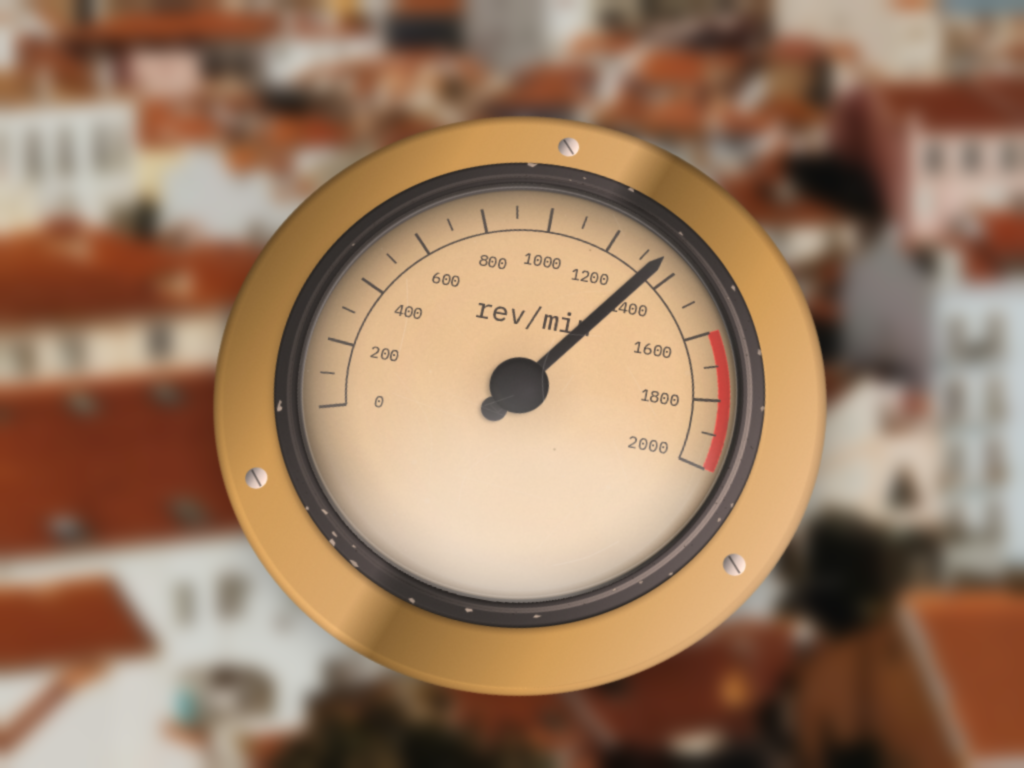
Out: 1350rpm
